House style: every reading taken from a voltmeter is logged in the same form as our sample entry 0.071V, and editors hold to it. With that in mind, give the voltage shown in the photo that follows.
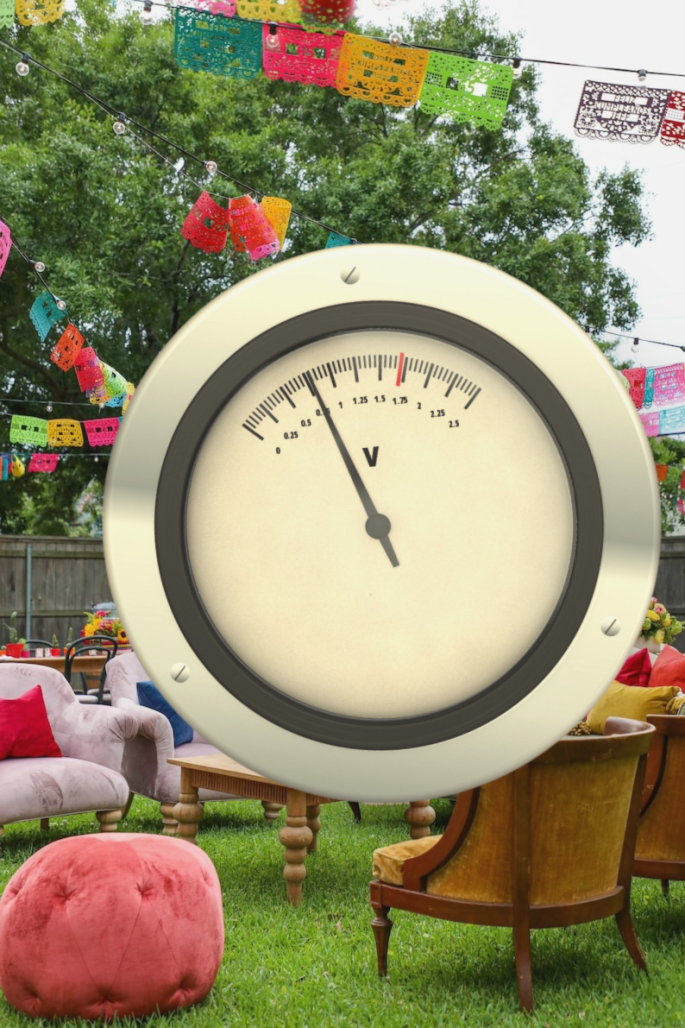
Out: 0.8V
